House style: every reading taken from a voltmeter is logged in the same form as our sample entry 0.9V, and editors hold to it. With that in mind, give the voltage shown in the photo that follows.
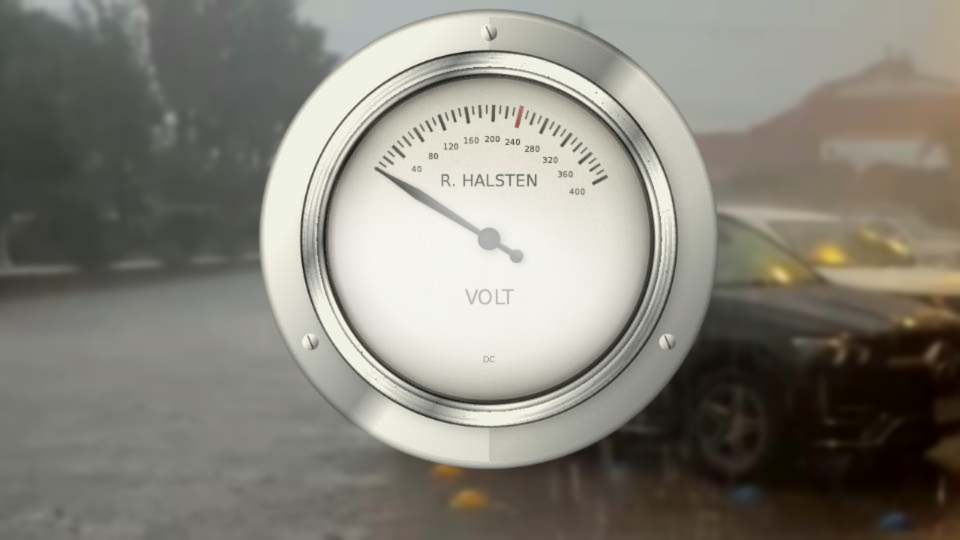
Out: 0V
